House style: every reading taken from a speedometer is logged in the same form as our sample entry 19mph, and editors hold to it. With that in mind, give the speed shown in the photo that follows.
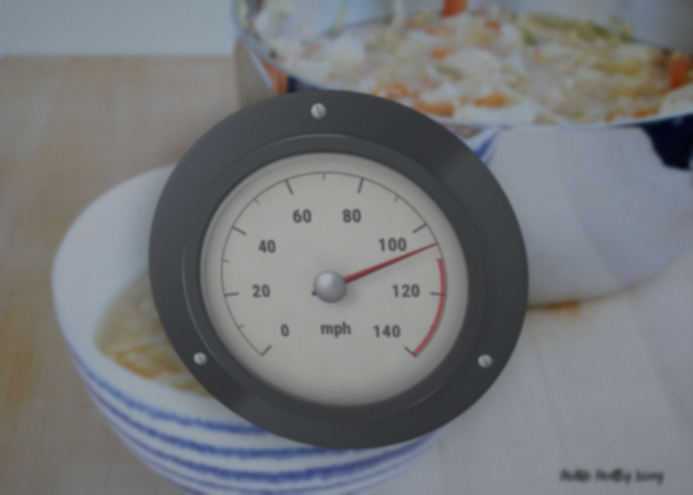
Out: 105mph
